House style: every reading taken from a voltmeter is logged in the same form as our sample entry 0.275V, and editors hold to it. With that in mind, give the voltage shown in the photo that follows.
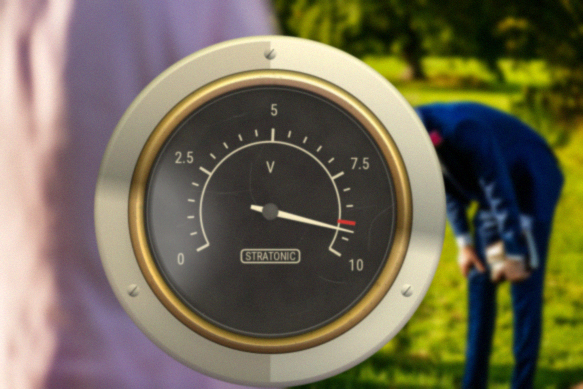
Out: 9.25V
